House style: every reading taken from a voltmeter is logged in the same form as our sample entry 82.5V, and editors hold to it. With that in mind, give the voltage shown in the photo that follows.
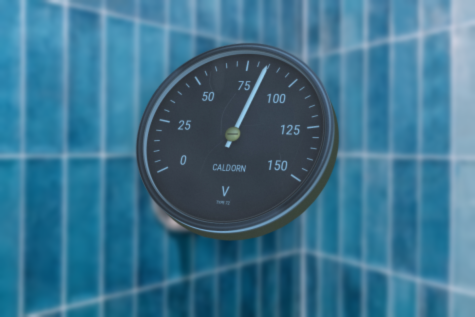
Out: 85V
